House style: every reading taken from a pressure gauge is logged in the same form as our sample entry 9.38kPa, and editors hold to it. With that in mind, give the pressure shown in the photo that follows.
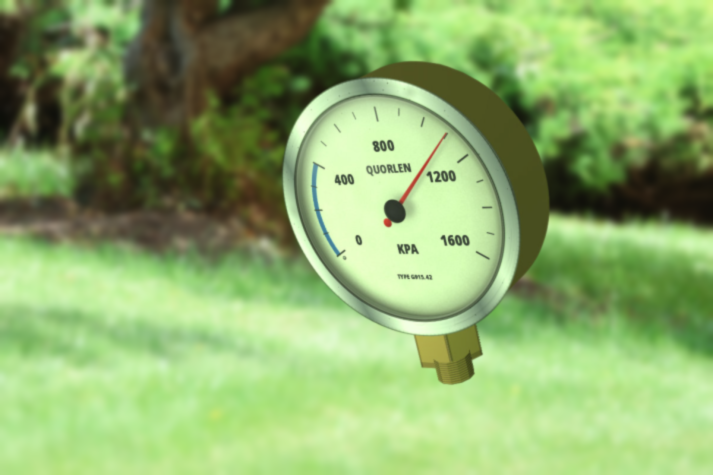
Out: 1100kPa
